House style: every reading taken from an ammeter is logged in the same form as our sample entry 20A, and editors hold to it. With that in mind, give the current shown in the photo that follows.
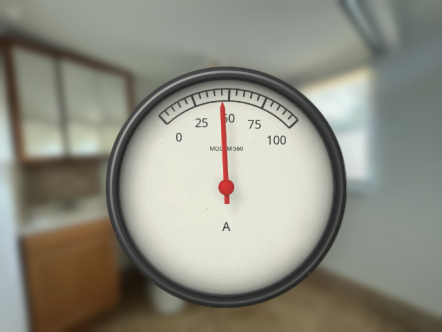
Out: 45A
